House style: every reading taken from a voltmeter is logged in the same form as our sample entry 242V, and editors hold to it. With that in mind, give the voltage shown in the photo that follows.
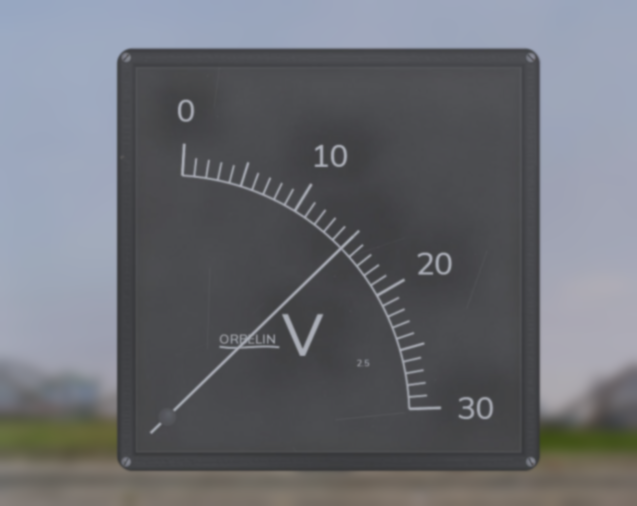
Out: 15V
